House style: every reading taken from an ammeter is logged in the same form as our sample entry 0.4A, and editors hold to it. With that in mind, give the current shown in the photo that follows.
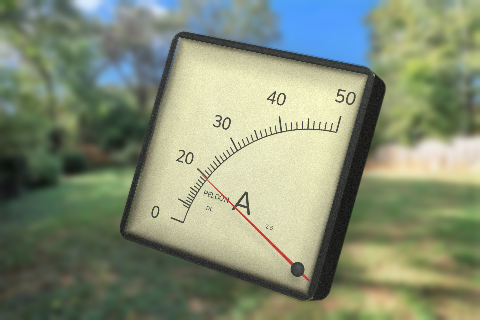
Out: 20A
